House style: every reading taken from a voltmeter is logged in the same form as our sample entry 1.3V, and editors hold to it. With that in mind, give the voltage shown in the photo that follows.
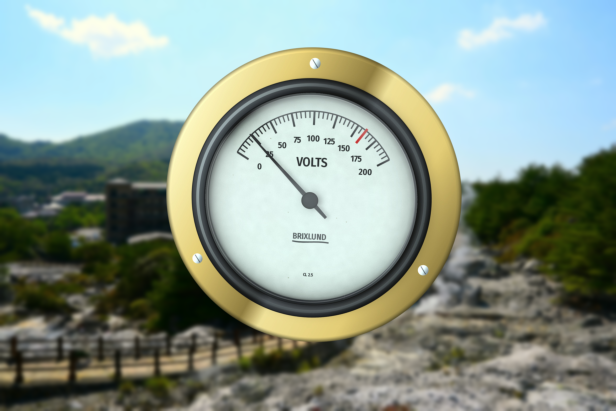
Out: 25V
